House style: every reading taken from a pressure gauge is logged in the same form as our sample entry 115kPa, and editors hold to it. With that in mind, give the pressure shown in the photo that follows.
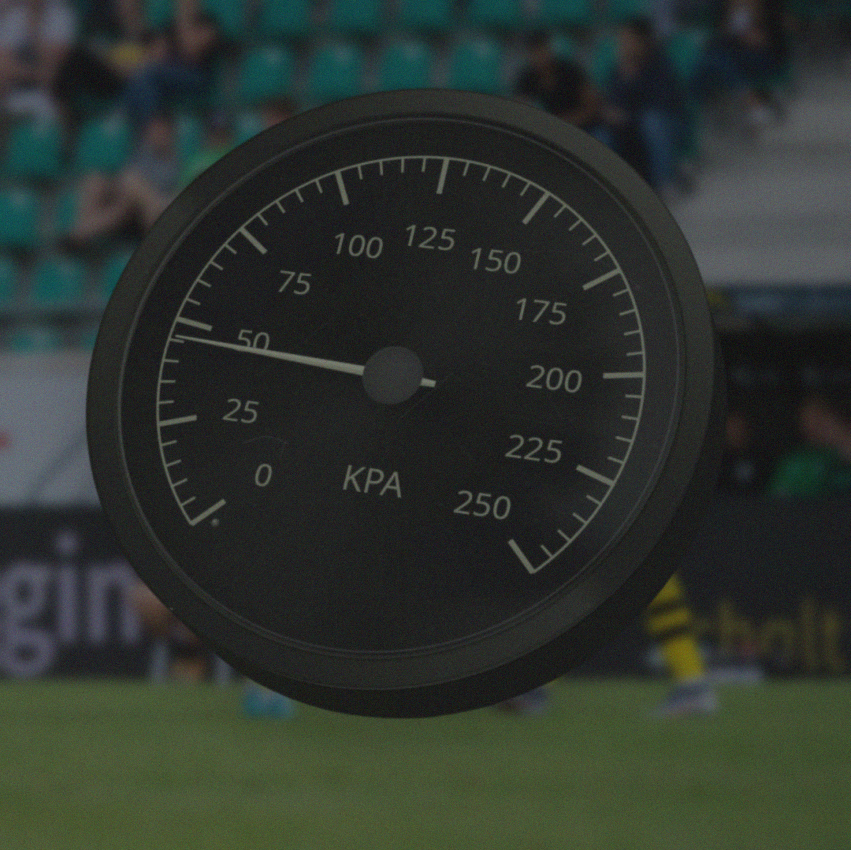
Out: 45kPa
